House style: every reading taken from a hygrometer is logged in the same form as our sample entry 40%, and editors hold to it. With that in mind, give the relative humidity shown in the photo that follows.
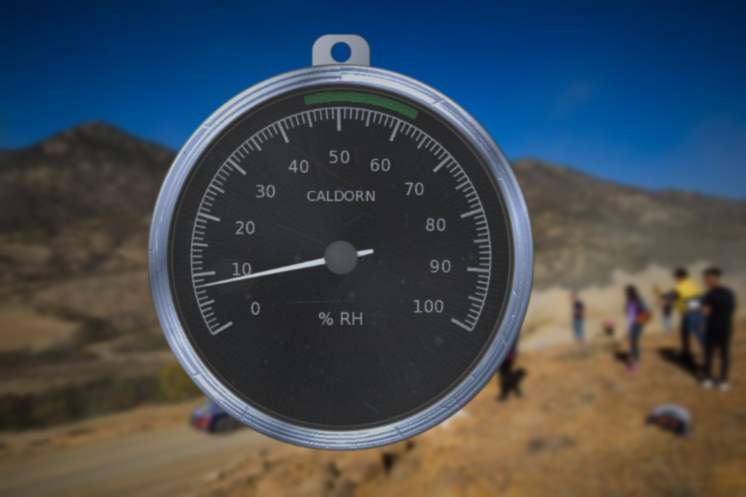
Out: 8%
